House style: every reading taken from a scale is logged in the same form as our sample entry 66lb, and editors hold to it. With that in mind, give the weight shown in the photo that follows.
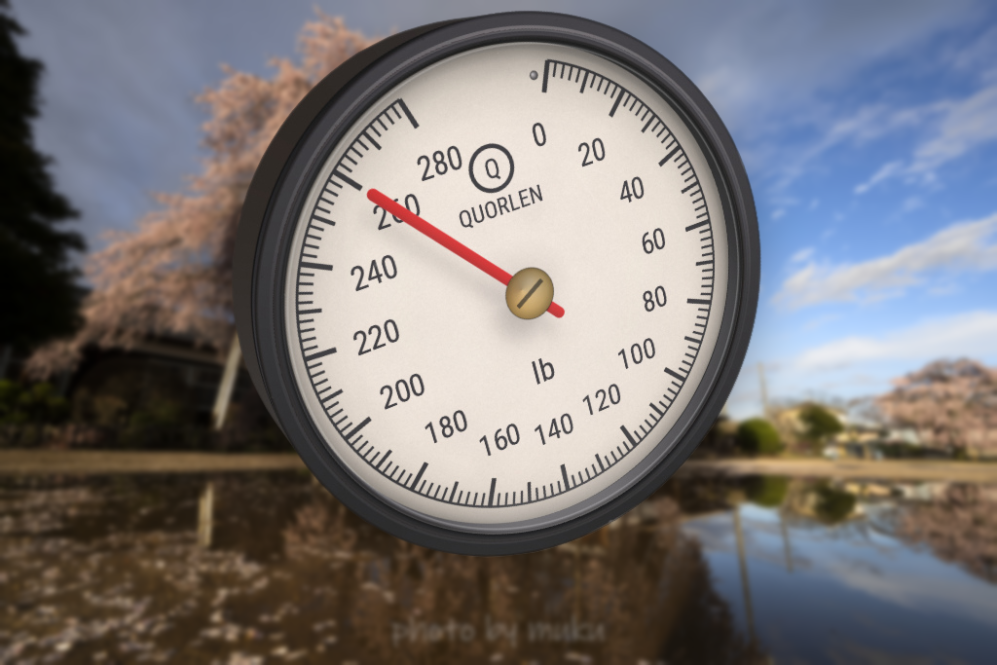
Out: 260lb
